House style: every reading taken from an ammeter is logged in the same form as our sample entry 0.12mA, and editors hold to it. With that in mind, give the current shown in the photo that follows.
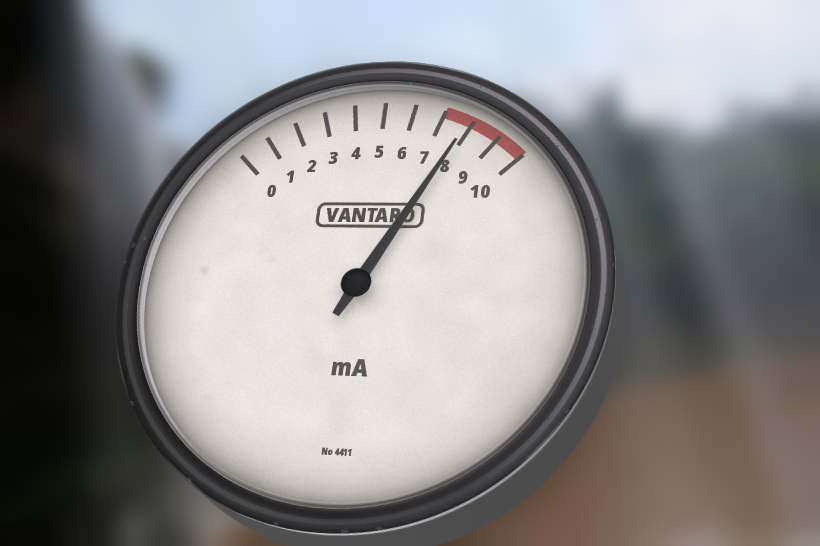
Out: 8mA
